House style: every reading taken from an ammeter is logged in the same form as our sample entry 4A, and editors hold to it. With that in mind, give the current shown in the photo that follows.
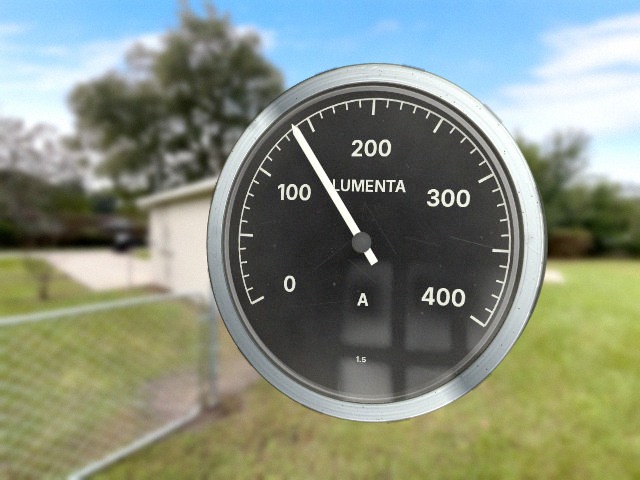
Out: 140A
